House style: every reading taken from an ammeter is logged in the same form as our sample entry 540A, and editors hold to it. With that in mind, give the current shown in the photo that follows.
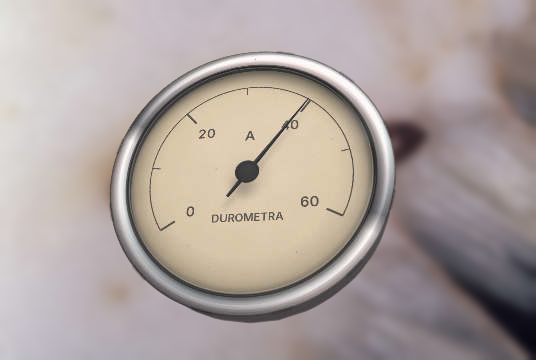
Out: 40A
